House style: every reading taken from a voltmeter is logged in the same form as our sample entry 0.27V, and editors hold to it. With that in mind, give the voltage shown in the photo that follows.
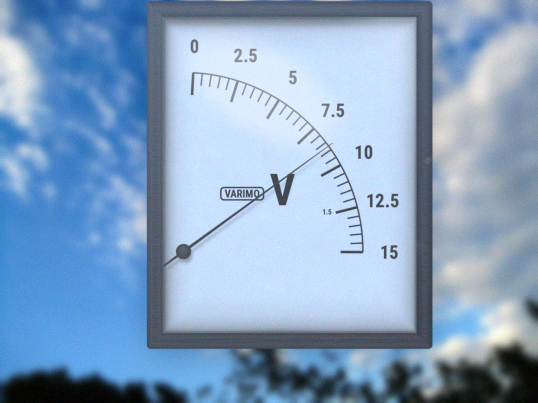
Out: 8.75V
